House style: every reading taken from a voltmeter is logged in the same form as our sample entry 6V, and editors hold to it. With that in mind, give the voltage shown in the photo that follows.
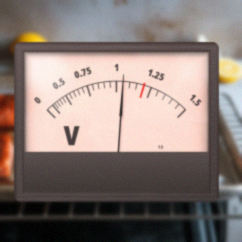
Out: 1.05V
